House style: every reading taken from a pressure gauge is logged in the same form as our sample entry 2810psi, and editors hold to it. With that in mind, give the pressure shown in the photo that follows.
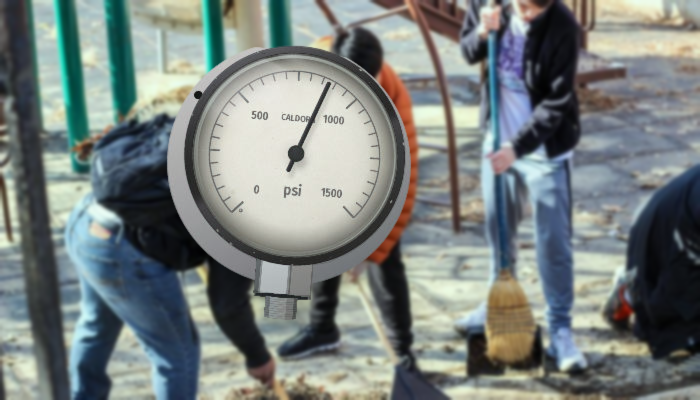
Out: 875psi
